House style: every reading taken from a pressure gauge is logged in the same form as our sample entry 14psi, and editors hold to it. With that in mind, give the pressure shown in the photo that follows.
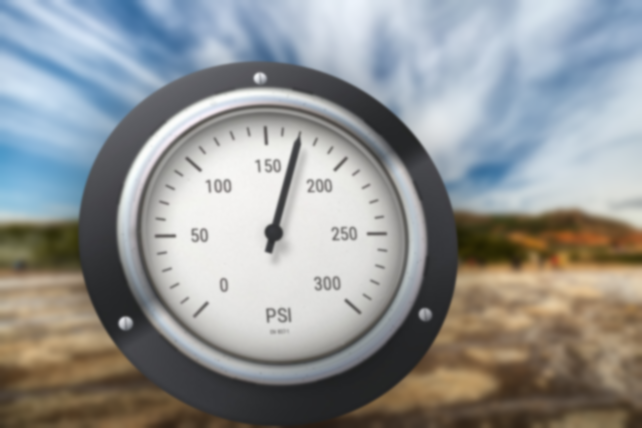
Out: 170psi
